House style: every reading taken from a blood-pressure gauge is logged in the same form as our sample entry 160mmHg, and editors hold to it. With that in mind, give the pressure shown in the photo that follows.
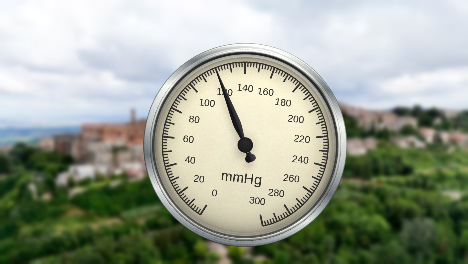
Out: 120mmHg
